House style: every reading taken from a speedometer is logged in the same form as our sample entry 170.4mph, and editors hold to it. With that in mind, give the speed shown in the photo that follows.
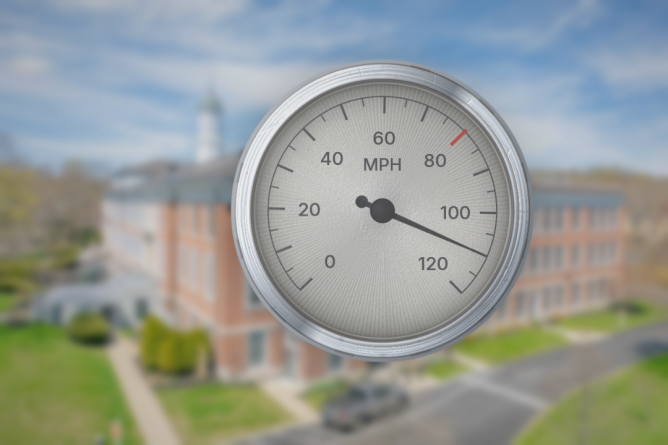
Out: 110mph
